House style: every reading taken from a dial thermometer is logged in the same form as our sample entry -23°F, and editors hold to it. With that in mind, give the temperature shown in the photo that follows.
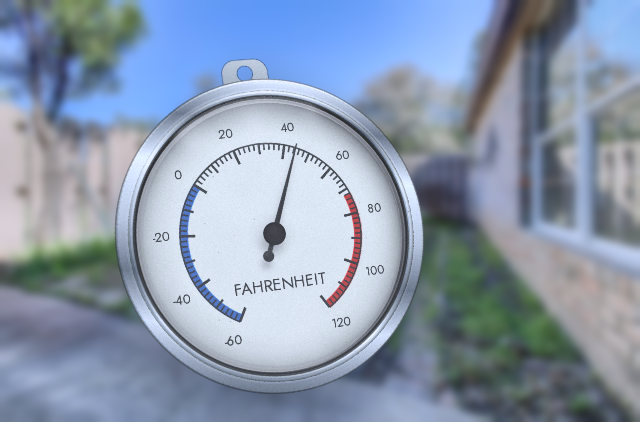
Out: 44°F
